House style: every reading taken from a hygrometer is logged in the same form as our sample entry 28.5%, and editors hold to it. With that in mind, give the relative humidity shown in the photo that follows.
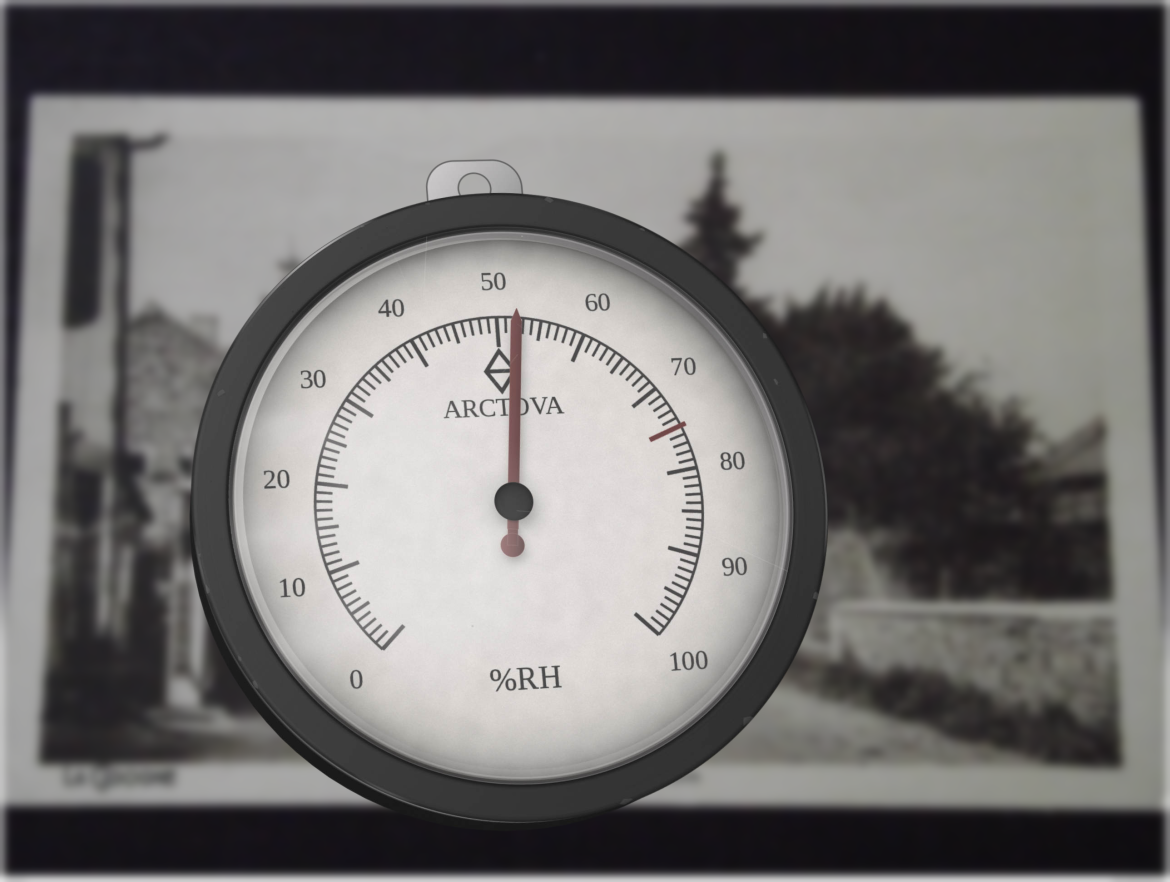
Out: 52%
